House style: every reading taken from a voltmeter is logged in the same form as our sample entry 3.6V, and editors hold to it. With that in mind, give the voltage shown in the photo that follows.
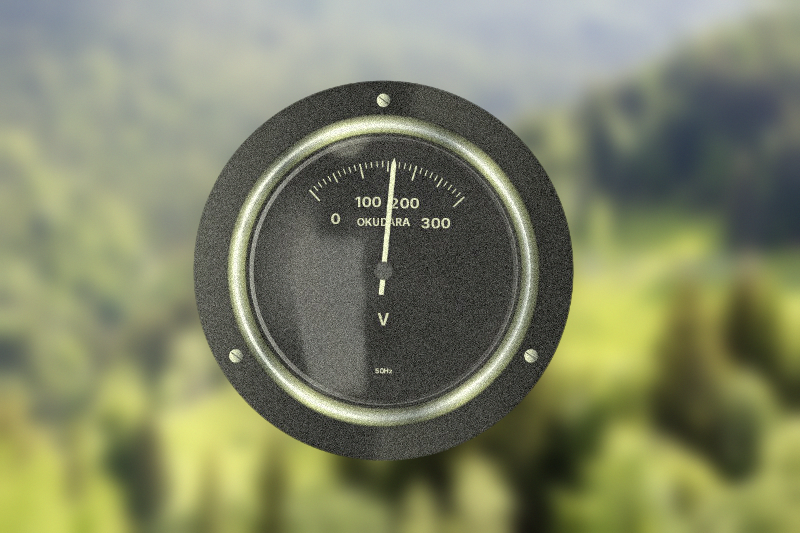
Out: 160V
